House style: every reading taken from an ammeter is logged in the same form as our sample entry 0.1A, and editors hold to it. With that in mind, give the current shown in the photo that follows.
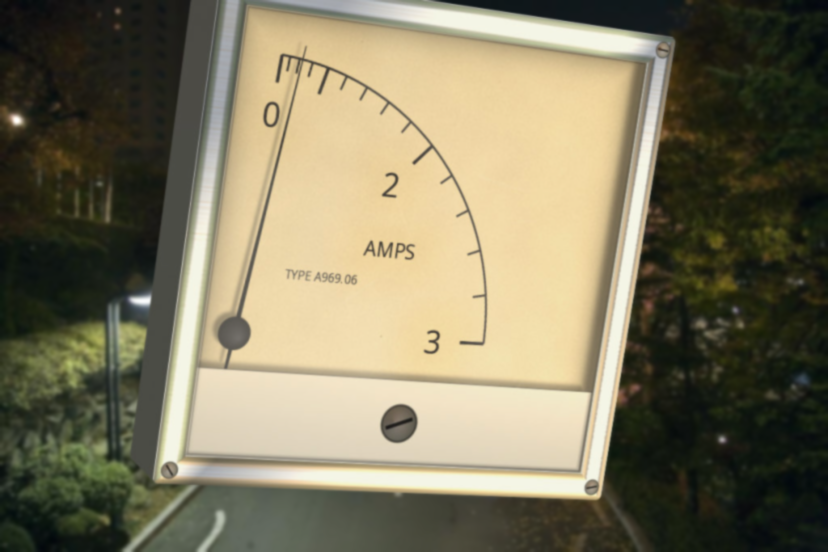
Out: 0.6A
